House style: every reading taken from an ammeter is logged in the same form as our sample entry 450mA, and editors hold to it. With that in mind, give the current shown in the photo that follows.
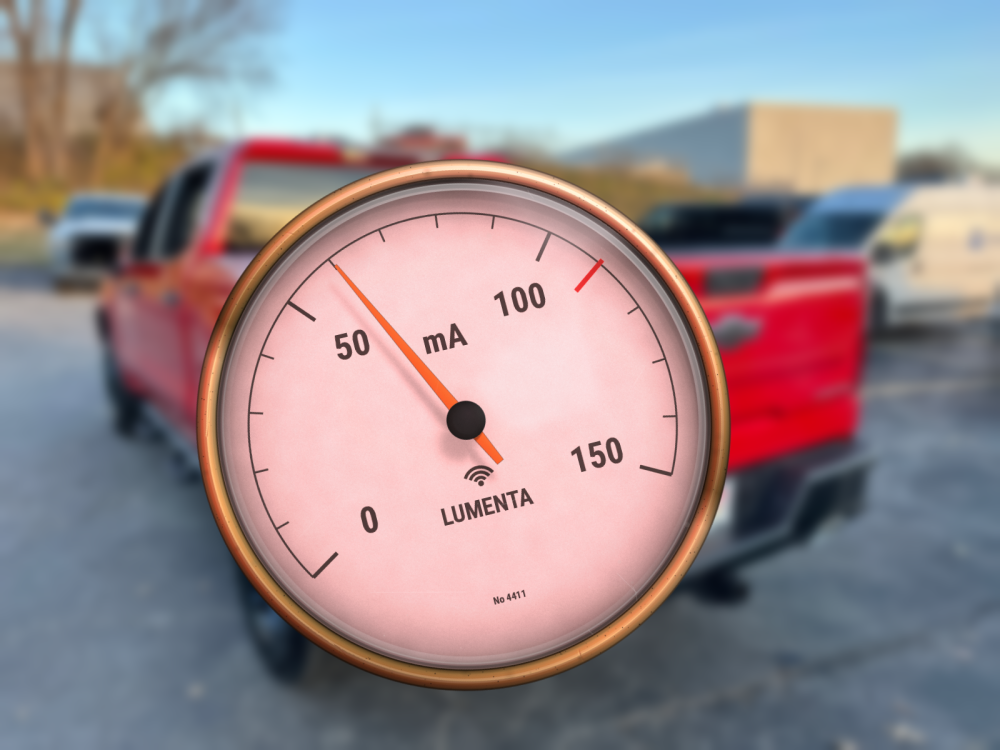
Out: 60mA
